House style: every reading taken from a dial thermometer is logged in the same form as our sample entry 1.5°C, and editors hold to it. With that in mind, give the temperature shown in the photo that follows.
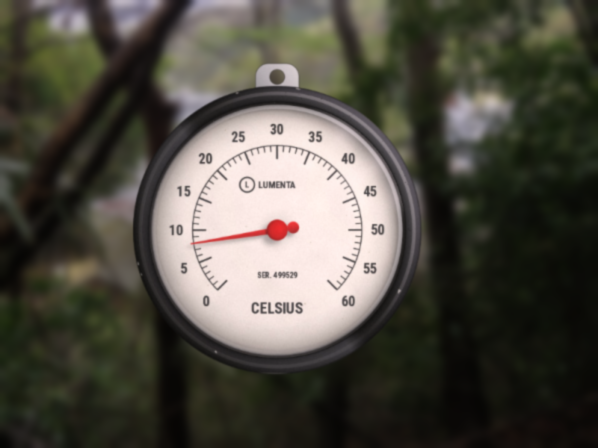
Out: 8°C
